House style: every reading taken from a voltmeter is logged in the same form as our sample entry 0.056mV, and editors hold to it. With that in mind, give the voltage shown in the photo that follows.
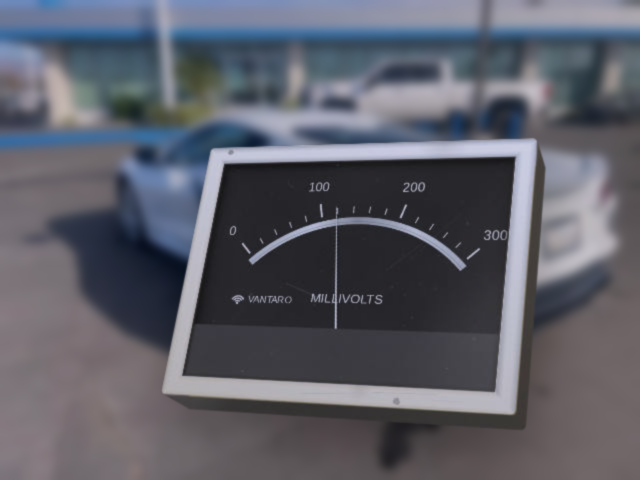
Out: 120mV
